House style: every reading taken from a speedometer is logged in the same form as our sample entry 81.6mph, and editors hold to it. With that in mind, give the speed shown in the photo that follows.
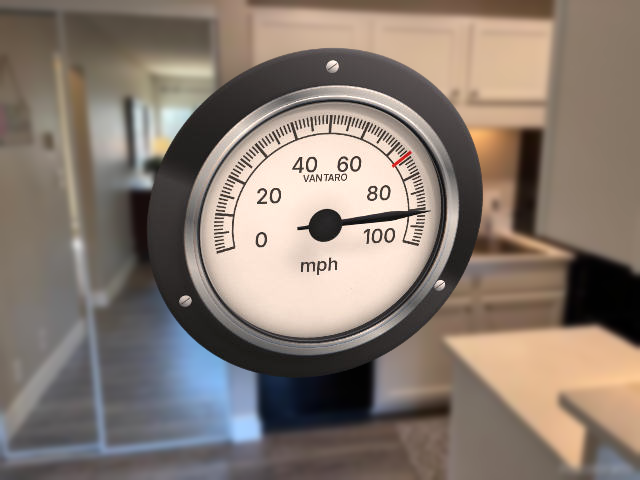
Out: 90mph
